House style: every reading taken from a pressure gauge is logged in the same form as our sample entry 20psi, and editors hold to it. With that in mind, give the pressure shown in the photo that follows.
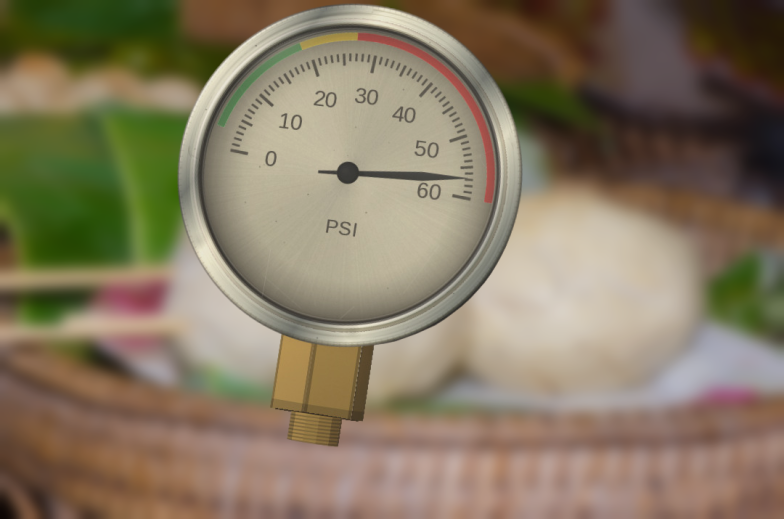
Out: 57psi
